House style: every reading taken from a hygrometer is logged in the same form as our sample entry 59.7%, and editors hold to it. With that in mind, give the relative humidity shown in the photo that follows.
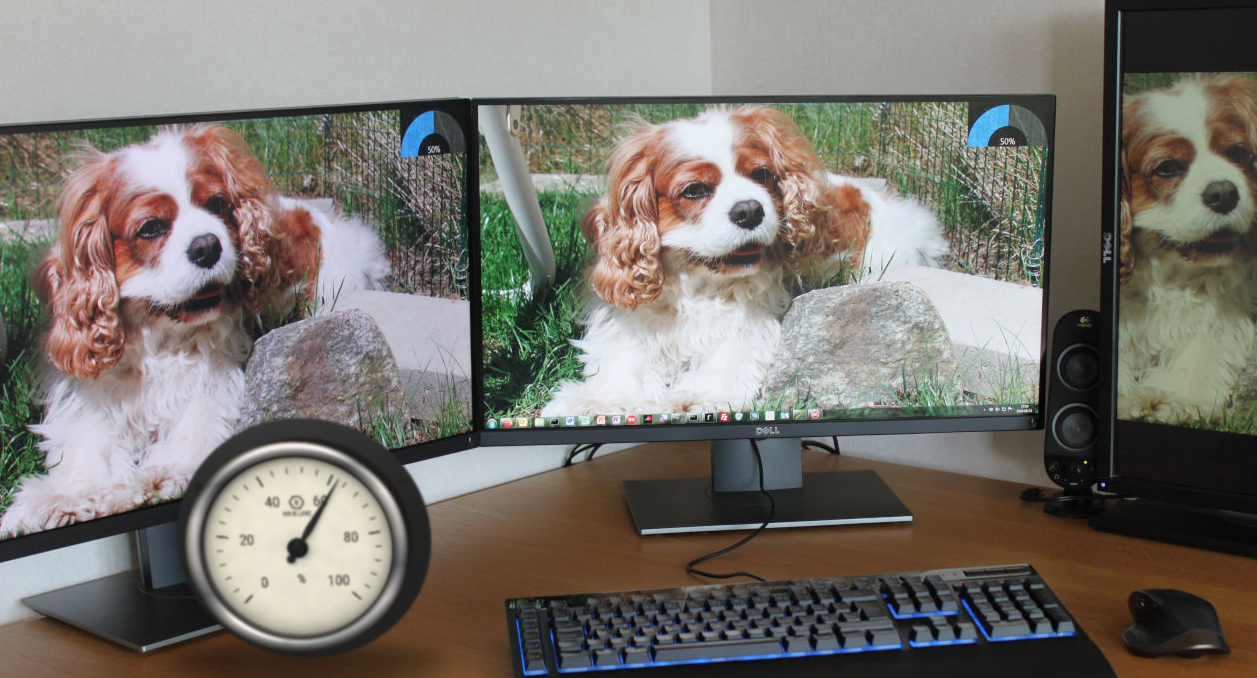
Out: 62%
